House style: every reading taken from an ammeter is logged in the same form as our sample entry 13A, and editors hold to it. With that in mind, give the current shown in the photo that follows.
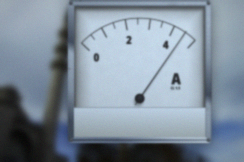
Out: 4.5A
